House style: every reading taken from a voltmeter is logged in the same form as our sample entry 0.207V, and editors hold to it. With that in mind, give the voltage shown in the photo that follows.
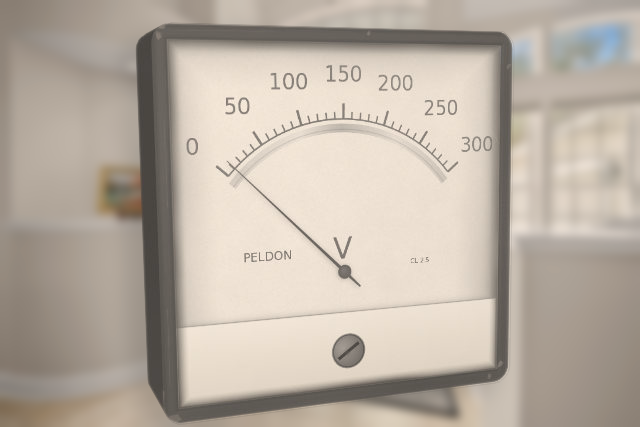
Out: 10V
